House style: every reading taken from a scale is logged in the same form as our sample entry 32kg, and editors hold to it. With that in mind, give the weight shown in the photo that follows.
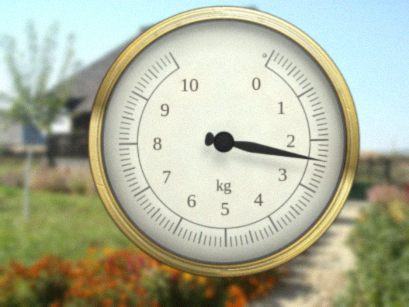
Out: 2.4kg
